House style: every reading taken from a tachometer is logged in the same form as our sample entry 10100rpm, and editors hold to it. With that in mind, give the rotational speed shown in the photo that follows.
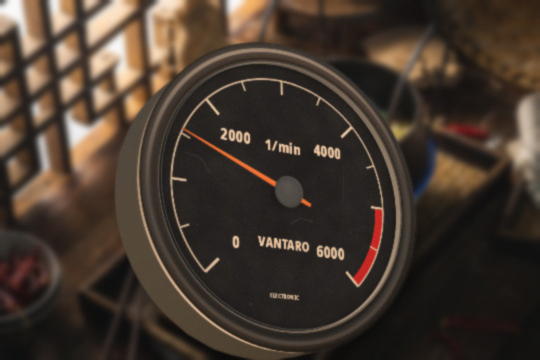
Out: 1500rpm
